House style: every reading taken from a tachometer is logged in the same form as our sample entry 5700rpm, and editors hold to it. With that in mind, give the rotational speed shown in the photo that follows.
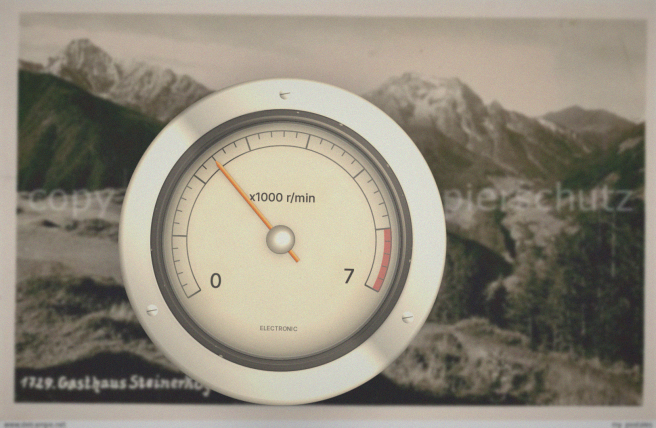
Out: 2400rpm
